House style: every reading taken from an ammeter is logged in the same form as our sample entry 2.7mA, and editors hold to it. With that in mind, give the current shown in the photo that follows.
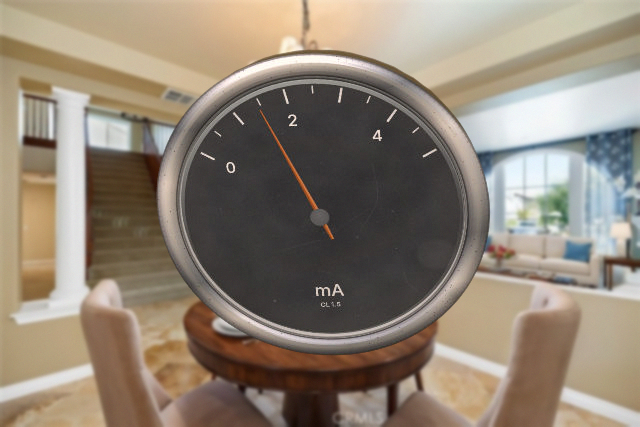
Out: 1.5mA
